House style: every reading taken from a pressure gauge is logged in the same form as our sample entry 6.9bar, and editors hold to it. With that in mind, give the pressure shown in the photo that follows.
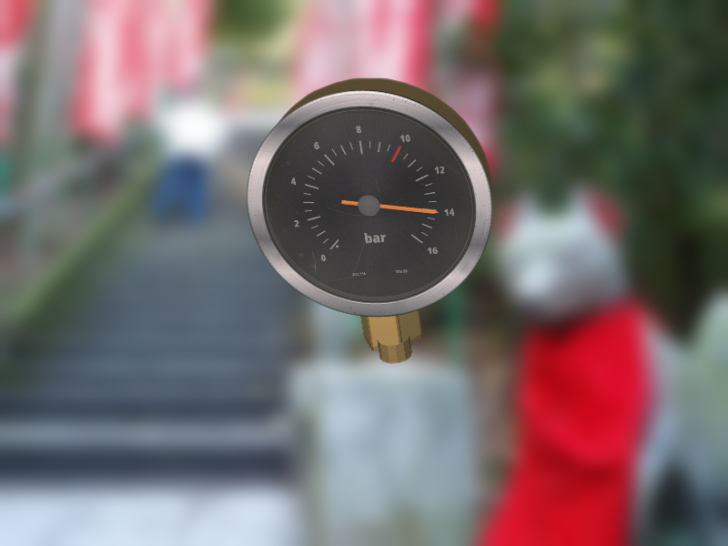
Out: 14bar
